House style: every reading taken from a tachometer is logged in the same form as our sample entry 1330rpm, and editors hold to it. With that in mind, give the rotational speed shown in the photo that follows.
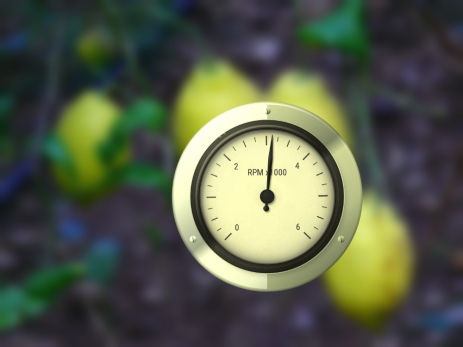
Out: 3125rpm
